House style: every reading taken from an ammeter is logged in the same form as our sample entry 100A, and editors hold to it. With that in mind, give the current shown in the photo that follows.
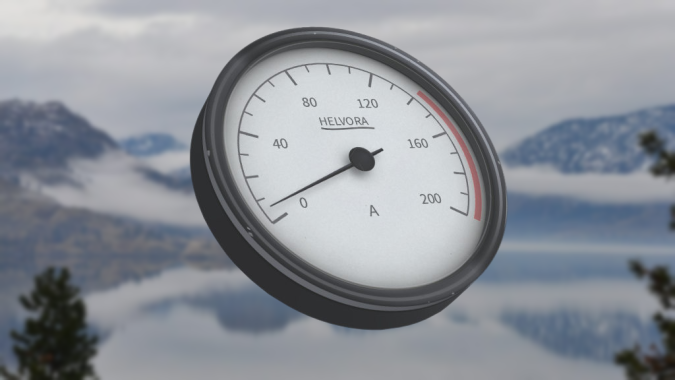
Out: 5A
